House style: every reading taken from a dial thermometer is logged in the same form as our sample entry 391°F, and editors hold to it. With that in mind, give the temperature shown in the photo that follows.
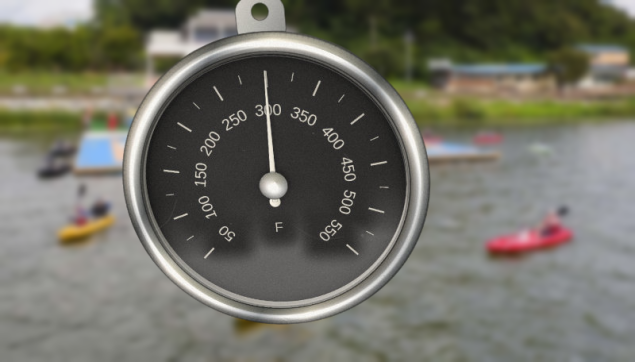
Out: 300°F
